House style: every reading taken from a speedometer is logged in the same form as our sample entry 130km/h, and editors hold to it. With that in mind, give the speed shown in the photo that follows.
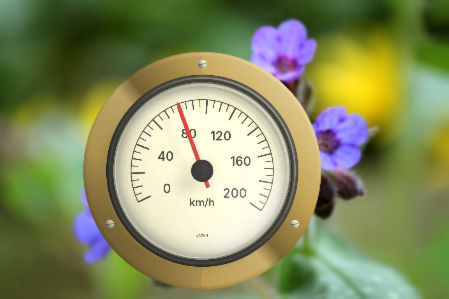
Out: 80km/h
